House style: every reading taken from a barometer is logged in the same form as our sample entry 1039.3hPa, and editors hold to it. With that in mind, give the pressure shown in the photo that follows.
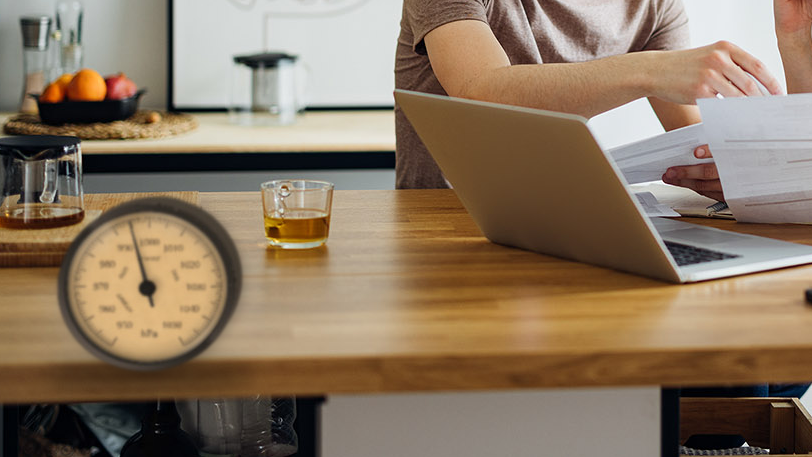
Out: 995hPa
